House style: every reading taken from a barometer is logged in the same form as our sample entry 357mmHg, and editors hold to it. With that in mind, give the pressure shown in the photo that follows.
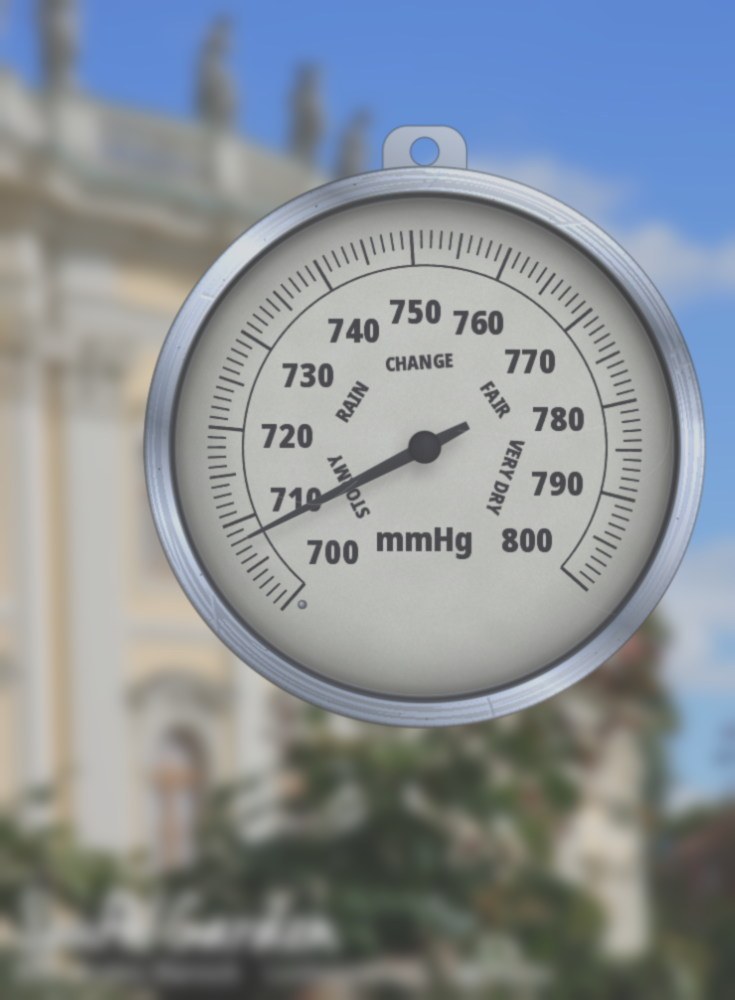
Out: 708mmHg
